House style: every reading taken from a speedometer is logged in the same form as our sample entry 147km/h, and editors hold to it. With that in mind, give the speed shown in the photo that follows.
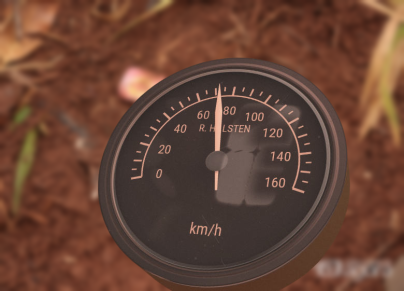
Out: 72.5km/h
